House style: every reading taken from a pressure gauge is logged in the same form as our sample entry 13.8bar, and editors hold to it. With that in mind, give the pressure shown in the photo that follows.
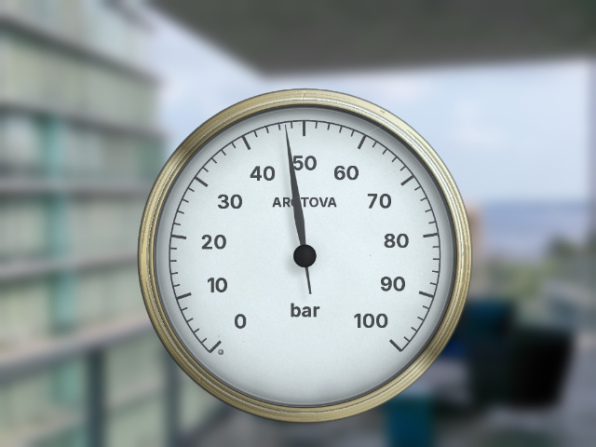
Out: 47bar
